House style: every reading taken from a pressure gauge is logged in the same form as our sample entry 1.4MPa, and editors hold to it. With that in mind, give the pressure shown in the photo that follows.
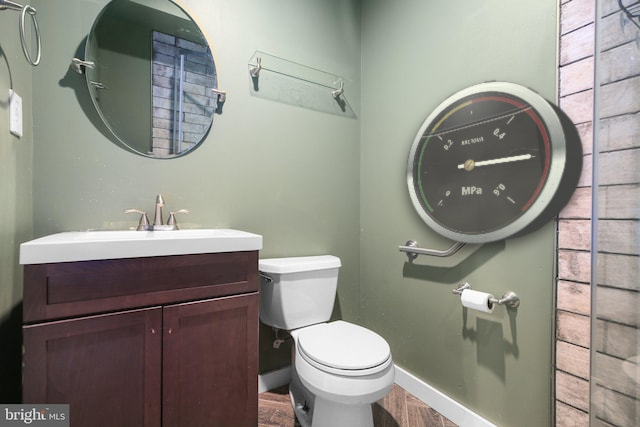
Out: 0.5MPa
